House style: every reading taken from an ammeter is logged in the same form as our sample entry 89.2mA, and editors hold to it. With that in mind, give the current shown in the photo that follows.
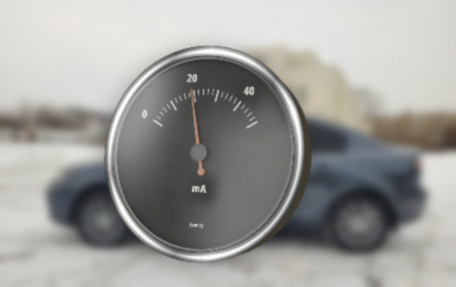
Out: 20mA
